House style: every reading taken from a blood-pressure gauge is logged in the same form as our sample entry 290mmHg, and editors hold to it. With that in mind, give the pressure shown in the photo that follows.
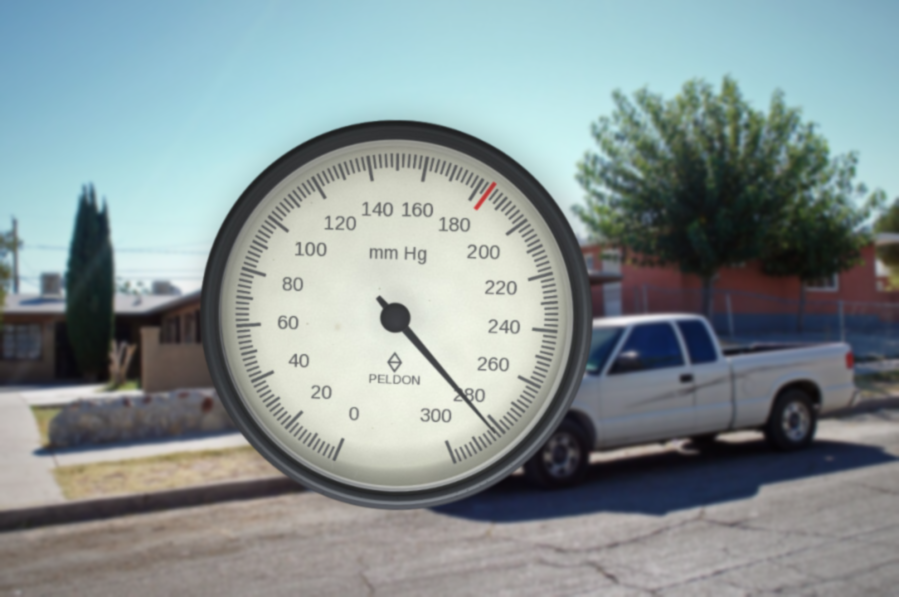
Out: 282mmHg
